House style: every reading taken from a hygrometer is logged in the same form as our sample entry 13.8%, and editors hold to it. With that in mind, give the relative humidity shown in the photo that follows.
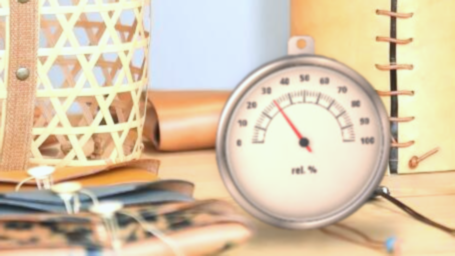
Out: 30%
